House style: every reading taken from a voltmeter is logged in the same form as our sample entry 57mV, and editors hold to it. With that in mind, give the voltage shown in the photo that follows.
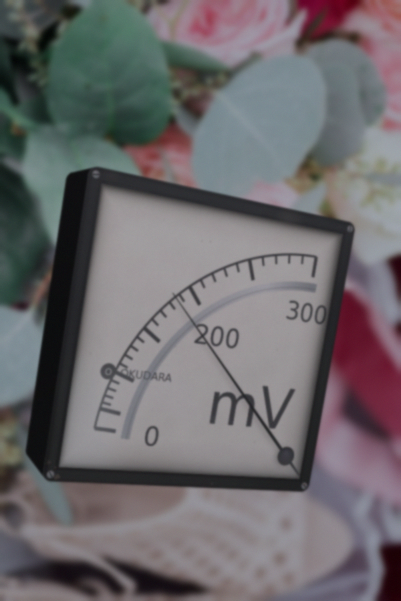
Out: 185mV
